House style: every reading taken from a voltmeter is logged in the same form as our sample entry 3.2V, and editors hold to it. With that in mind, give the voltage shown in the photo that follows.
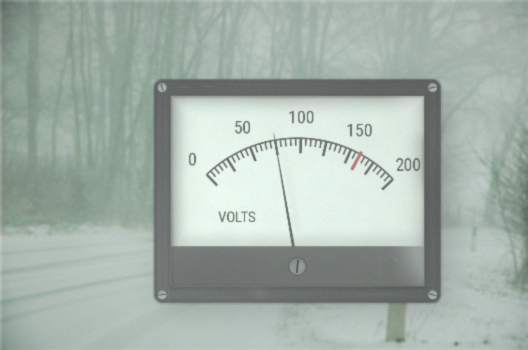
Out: 75V
